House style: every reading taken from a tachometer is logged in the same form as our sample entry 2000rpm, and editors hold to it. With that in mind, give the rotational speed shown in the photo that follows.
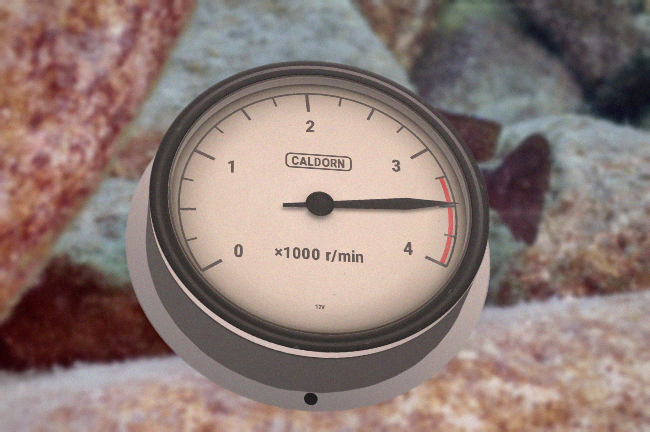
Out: 3500rpm
